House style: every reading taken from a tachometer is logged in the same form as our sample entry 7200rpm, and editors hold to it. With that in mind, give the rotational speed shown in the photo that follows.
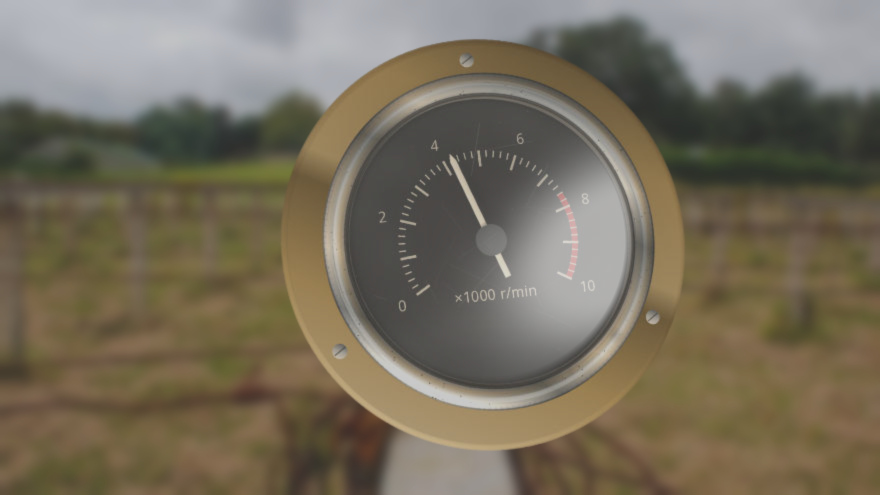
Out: 4200rpm
